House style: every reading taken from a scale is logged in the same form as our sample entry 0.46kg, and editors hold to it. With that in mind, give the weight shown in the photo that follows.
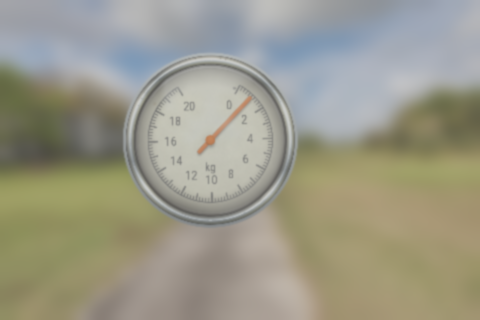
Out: 1kg
